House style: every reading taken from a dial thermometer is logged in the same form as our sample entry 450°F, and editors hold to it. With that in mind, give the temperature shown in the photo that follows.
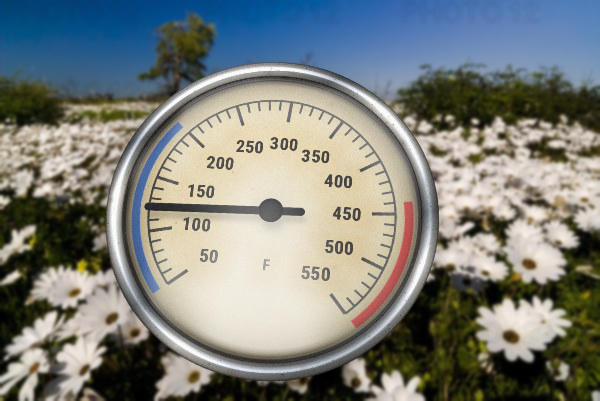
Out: 120°F
